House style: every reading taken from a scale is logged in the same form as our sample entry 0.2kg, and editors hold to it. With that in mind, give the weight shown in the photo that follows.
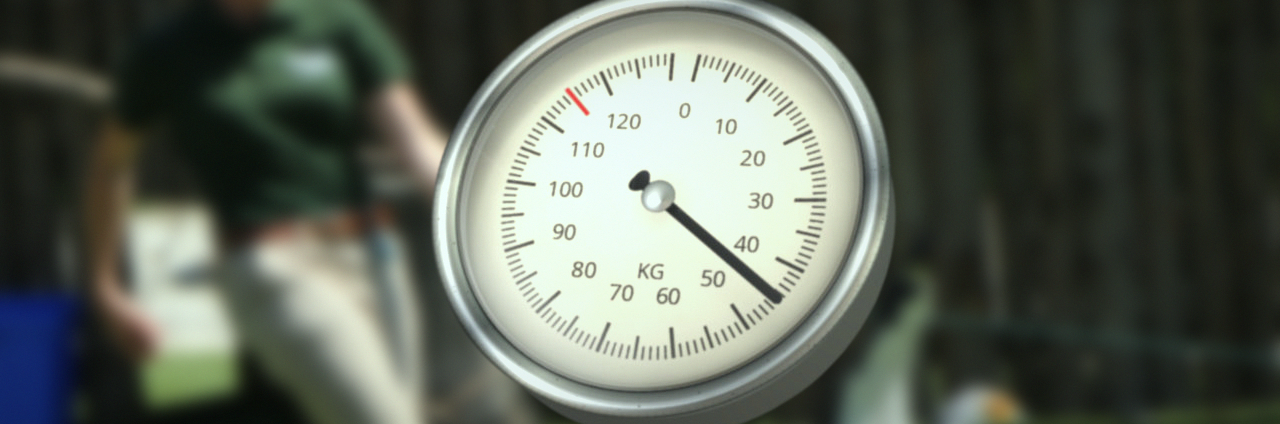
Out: 45kg
